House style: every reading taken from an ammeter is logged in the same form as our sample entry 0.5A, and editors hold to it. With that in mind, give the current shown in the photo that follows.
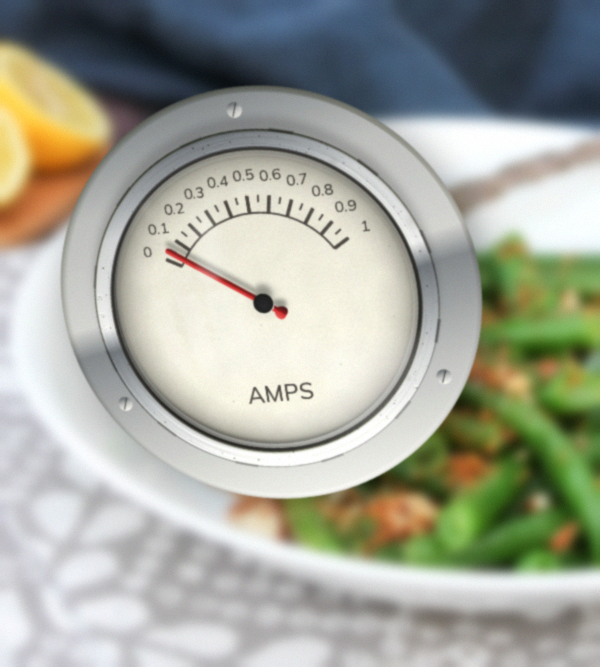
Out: 0.05A
